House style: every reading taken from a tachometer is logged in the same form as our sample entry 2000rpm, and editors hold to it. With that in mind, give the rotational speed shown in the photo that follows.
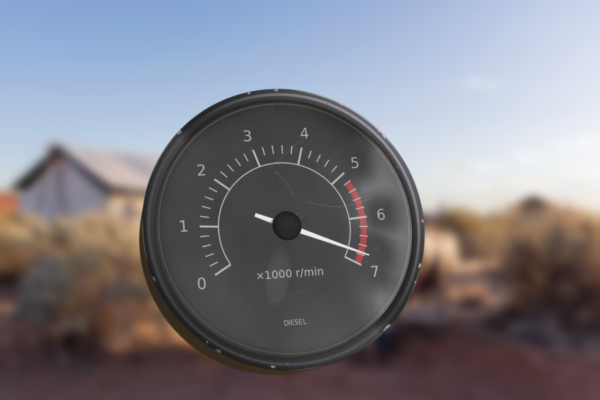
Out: 6800rpm
